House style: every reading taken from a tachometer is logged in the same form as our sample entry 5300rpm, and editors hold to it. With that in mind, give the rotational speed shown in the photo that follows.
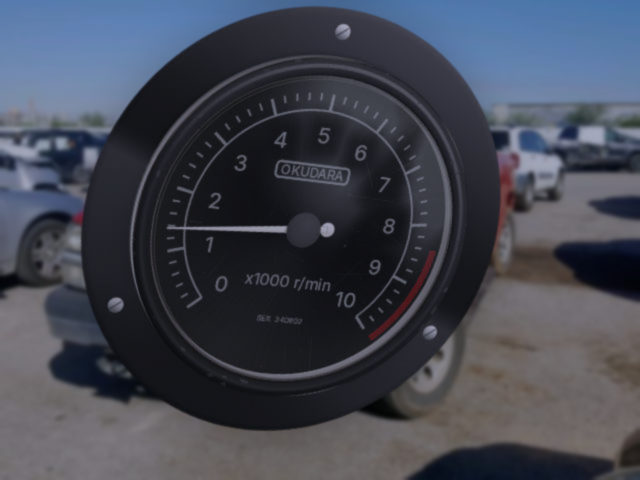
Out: 1400rpm
